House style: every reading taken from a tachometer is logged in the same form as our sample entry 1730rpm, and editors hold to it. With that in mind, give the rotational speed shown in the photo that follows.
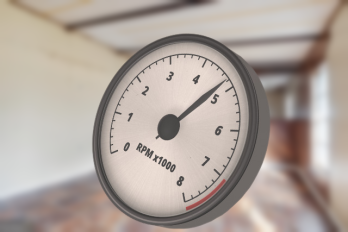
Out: 4800rpm
